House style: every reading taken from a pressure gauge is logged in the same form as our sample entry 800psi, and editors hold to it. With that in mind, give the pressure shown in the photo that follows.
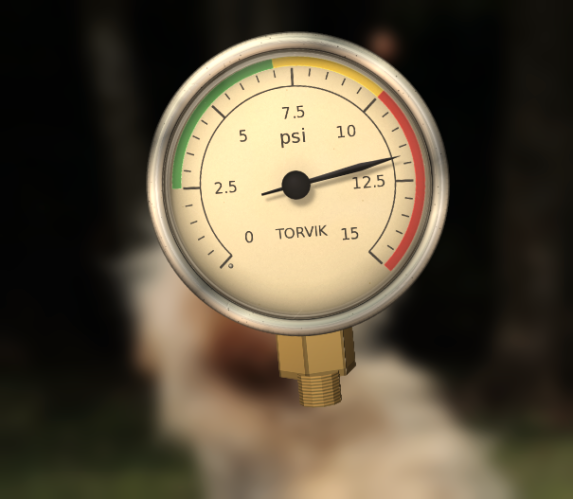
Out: 11.75psi
